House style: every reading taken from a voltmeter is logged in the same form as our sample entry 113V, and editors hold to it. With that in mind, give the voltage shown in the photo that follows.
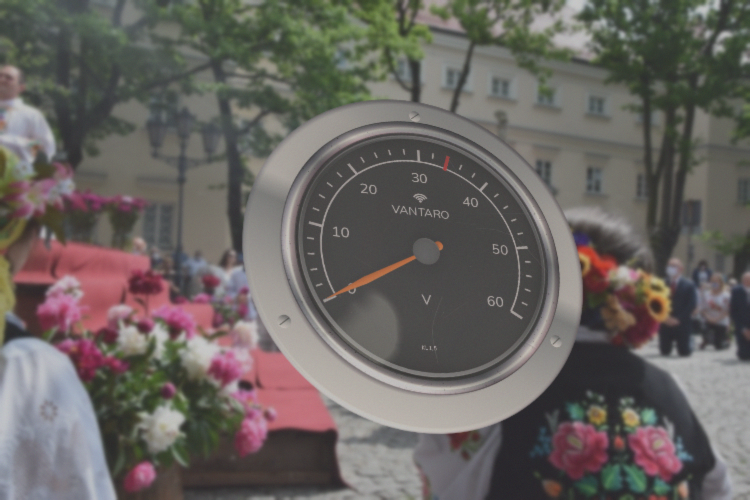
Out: 0V
